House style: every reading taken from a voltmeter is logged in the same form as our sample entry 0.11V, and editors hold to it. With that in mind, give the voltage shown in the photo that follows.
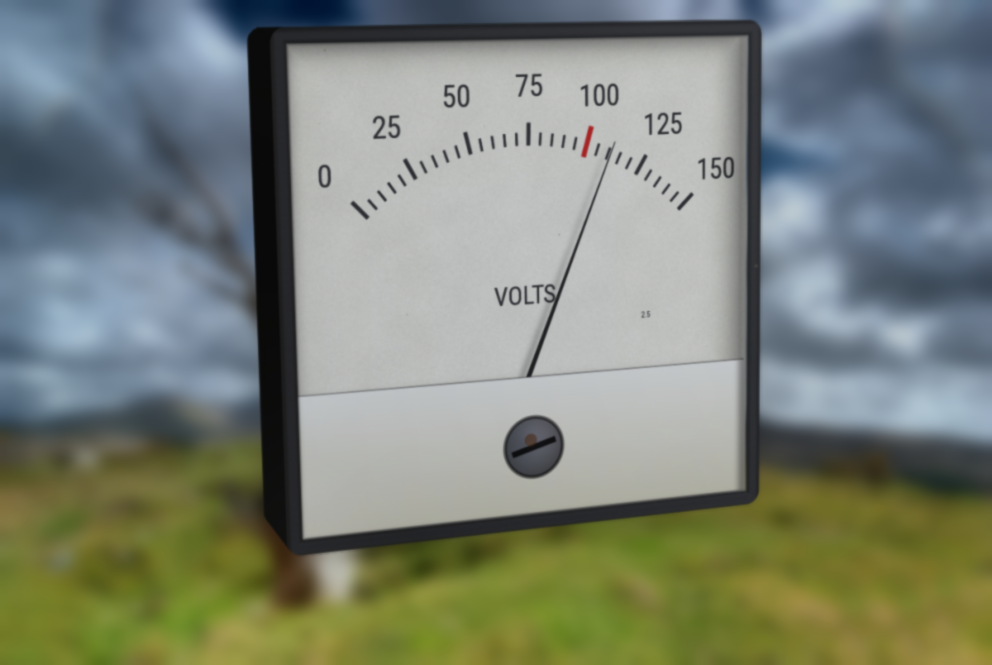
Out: 110V
